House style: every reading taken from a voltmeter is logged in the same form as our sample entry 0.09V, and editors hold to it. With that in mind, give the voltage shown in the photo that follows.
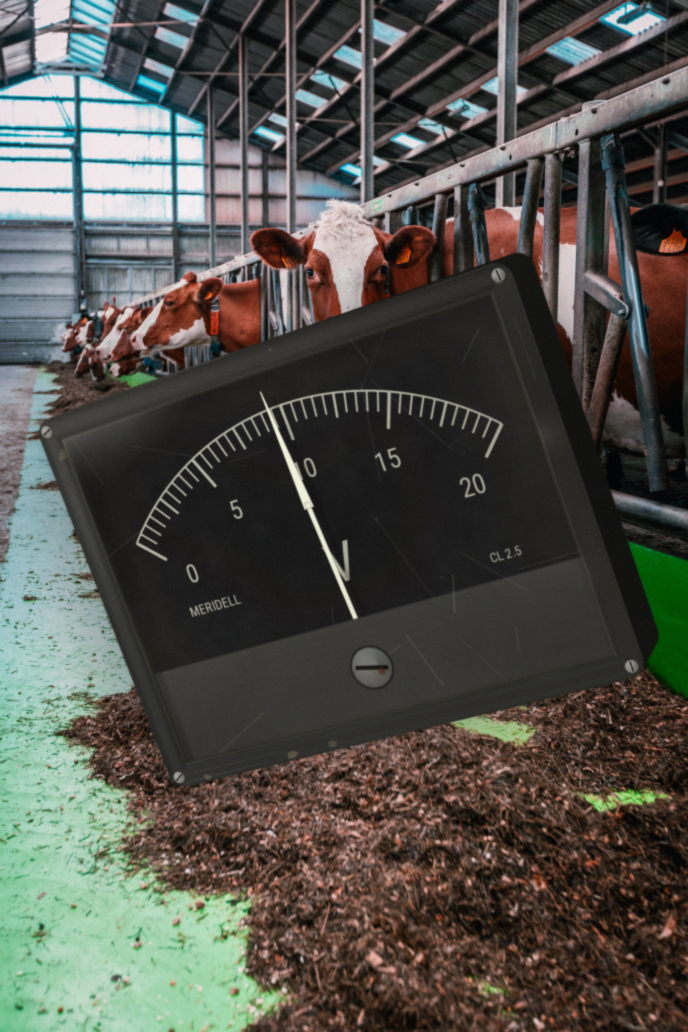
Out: 9.5V
